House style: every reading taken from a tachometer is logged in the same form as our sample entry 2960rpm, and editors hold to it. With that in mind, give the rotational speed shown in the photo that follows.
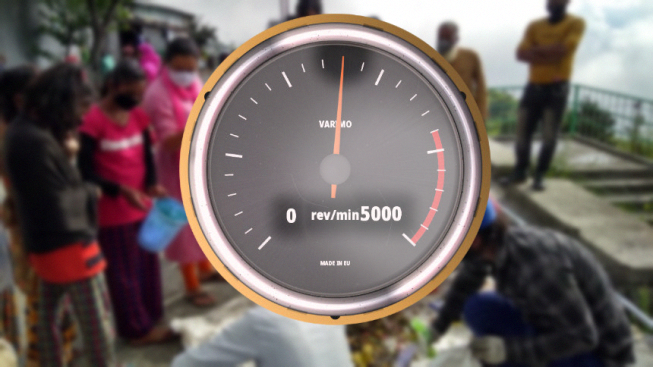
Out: 2600rpm
